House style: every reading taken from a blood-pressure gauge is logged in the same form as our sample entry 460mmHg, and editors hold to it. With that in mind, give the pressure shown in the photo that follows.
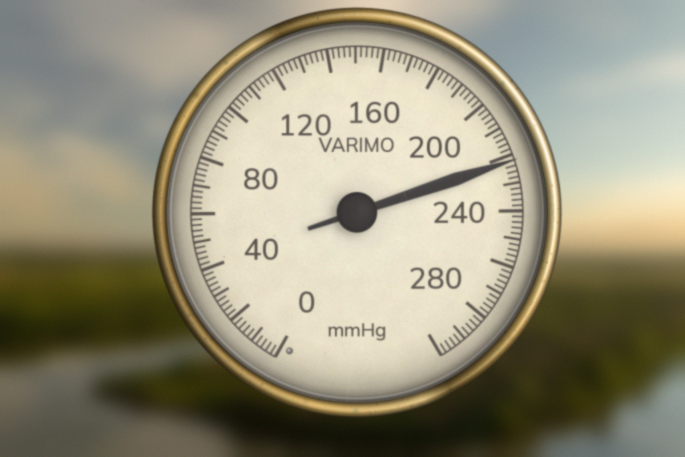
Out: 222mmHg
